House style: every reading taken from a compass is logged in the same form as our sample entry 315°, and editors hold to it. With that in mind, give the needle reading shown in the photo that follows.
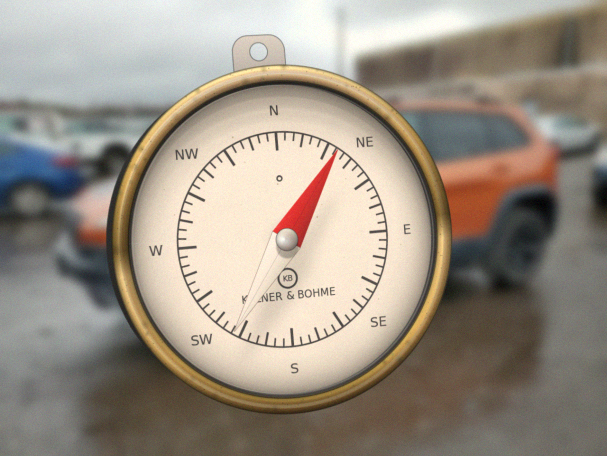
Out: 35°
